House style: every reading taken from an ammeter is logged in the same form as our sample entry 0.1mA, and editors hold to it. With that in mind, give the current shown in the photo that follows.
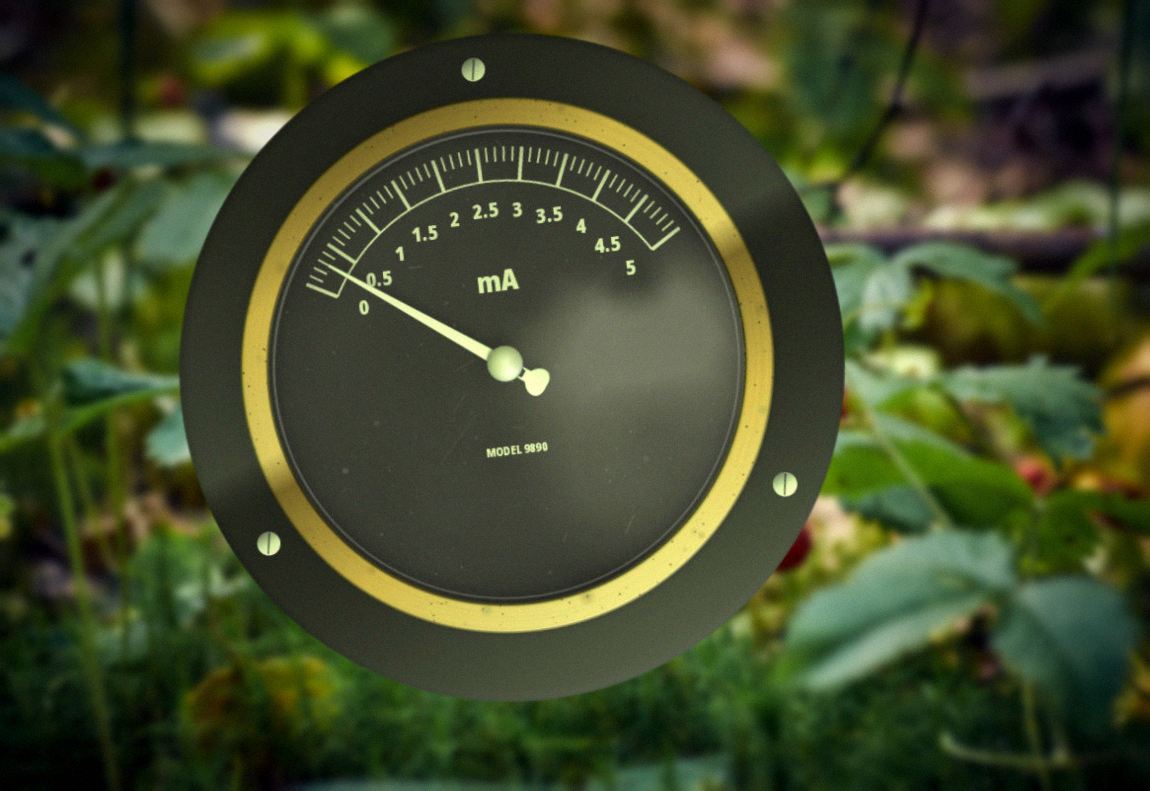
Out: 0.3mA
